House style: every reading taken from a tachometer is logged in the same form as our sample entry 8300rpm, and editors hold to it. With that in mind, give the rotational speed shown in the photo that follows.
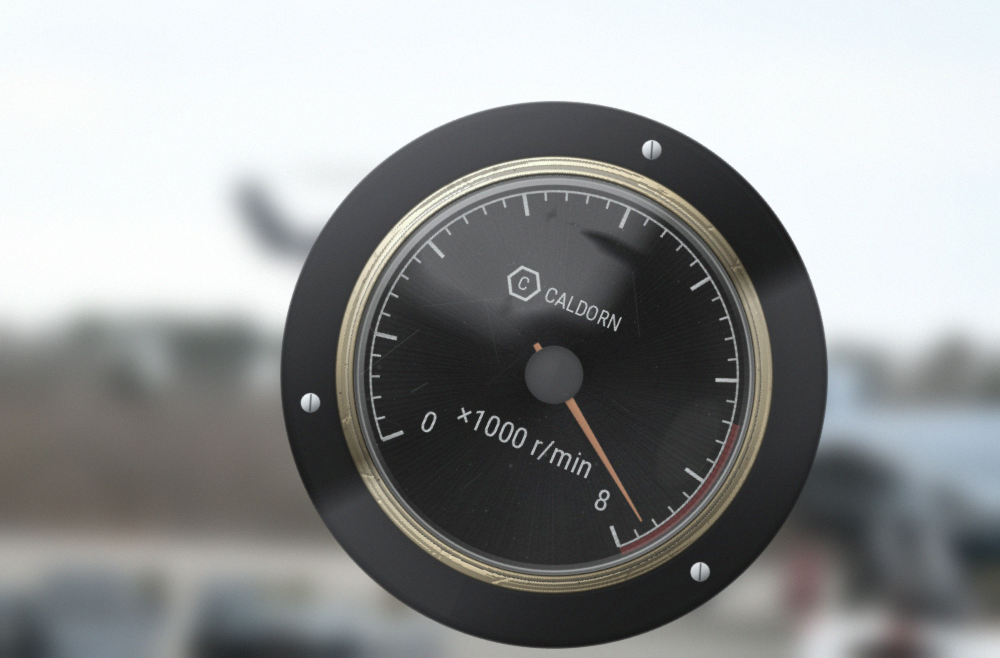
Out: 7700rpm
